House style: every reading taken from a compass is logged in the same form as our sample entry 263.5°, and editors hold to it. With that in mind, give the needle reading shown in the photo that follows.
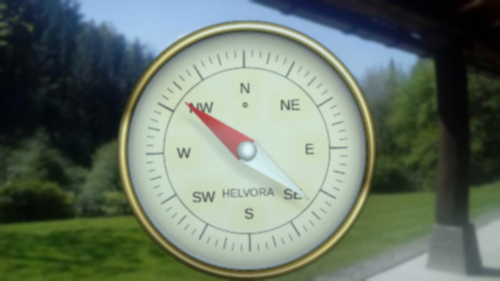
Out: 310°
